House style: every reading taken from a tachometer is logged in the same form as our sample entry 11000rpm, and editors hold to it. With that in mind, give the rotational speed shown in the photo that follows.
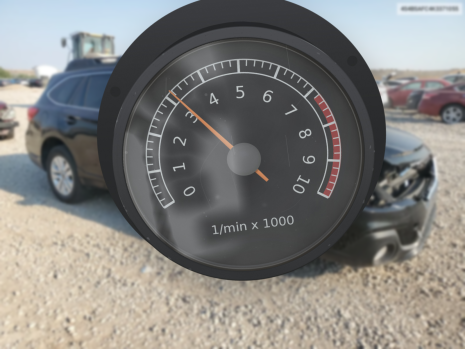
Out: 3200rpm
